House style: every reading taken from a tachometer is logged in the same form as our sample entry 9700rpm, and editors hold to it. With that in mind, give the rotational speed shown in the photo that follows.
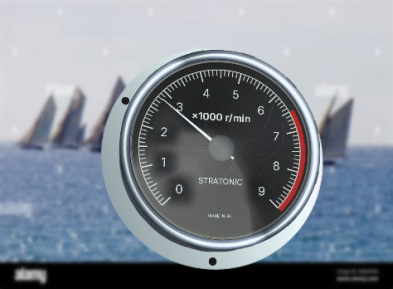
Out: 2800rpm
